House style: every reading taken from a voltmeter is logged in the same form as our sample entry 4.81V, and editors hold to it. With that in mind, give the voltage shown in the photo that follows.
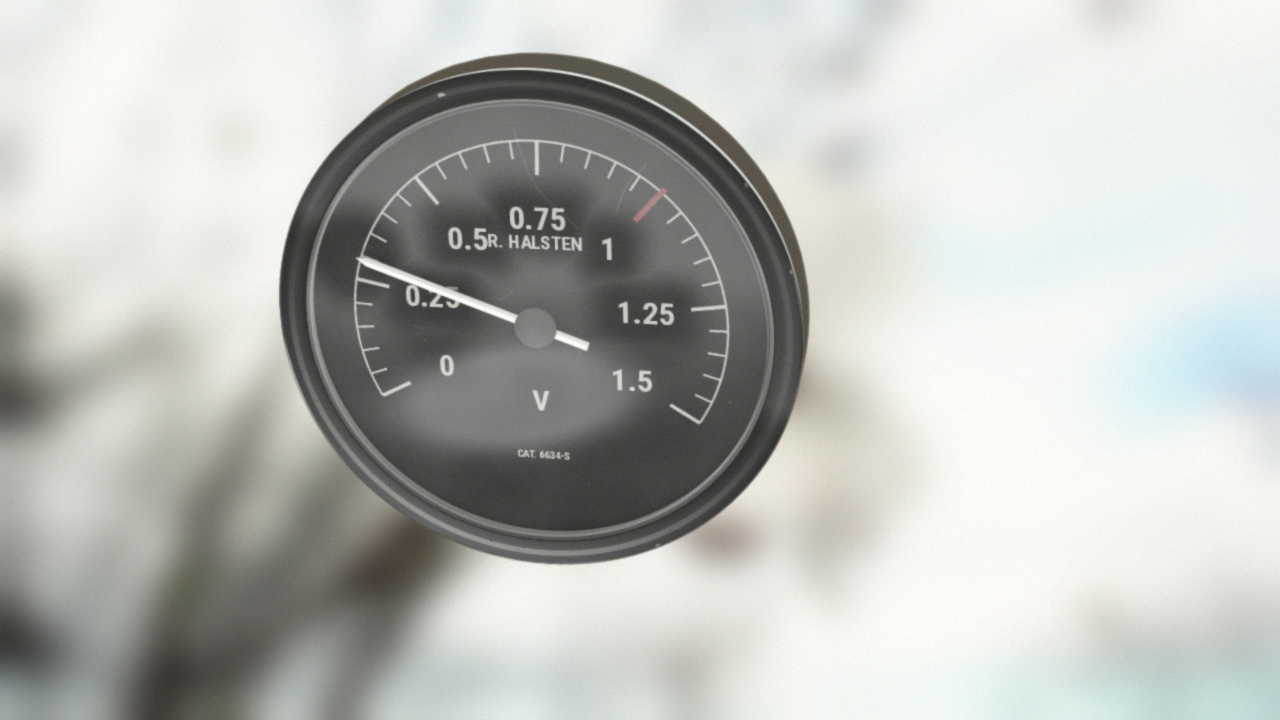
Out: 0.3V
